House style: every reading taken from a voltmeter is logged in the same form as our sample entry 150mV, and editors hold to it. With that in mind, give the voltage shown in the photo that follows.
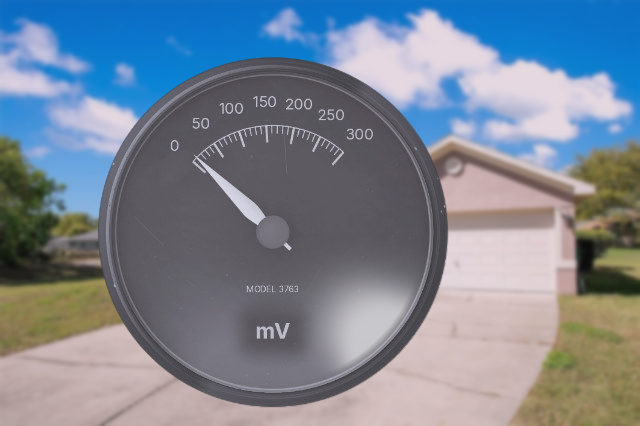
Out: 10mV
